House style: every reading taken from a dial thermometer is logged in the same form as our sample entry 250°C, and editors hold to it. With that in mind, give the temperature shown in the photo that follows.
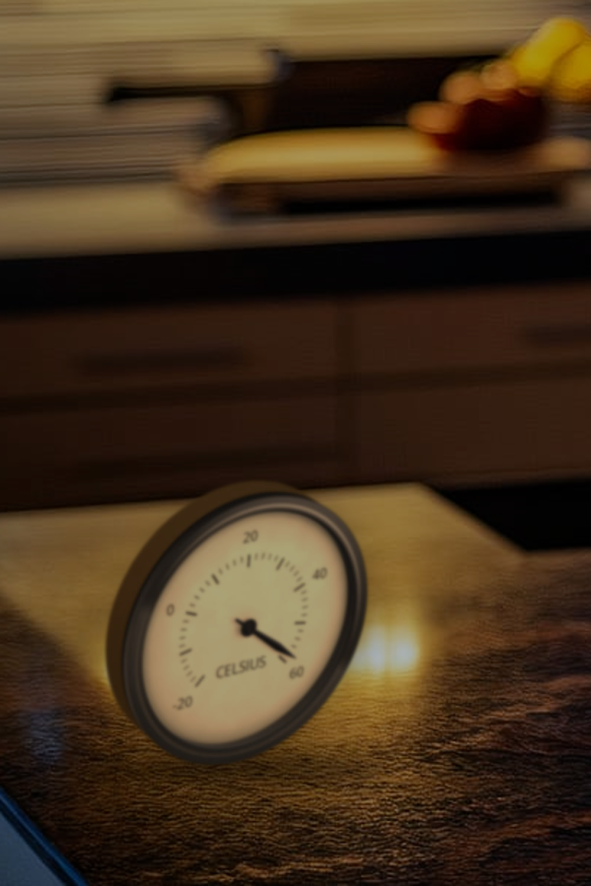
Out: 58°C
